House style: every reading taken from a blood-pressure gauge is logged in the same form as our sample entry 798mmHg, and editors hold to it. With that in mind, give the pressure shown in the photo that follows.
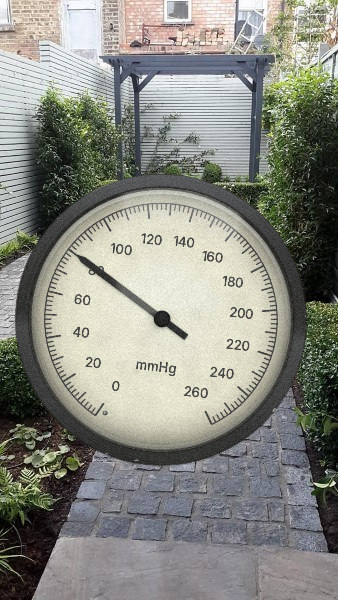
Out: 80mmHg
